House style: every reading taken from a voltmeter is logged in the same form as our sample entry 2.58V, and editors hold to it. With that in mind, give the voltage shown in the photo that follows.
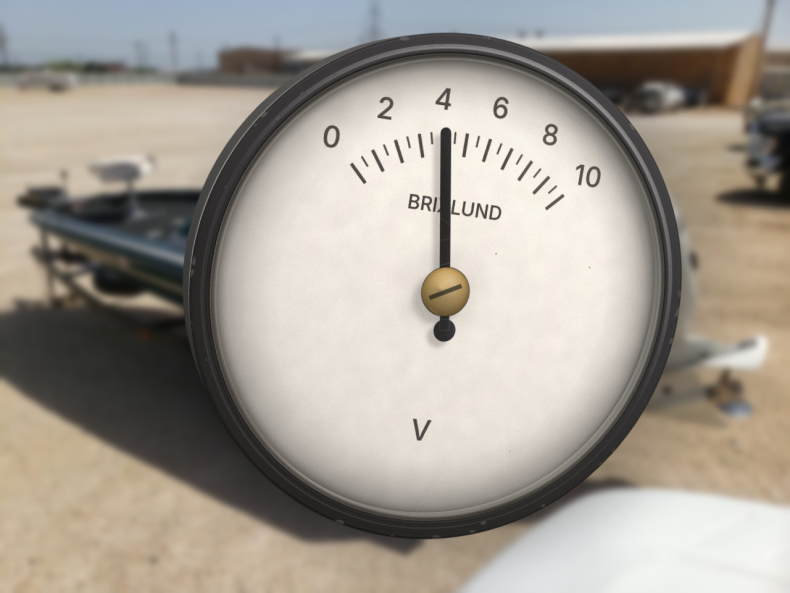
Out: 4V
